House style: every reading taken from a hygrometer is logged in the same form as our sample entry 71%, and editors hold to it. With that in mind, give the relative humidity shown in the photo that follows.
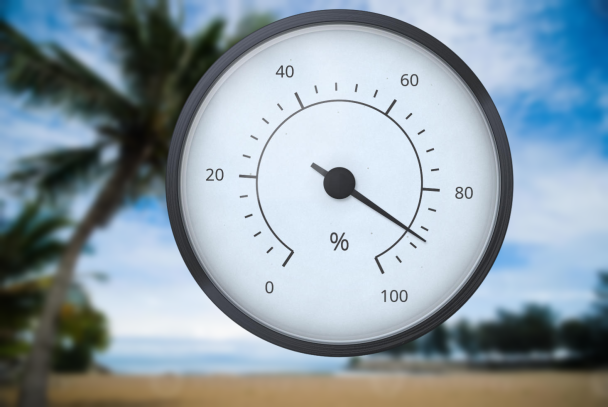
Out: 90%
